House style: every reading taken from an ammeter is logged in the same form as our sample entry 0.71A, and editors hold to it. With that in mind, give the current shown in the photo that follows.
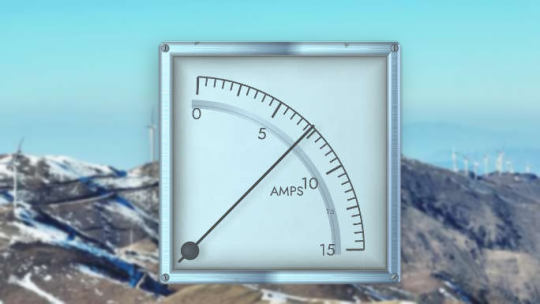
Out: 7.25A
